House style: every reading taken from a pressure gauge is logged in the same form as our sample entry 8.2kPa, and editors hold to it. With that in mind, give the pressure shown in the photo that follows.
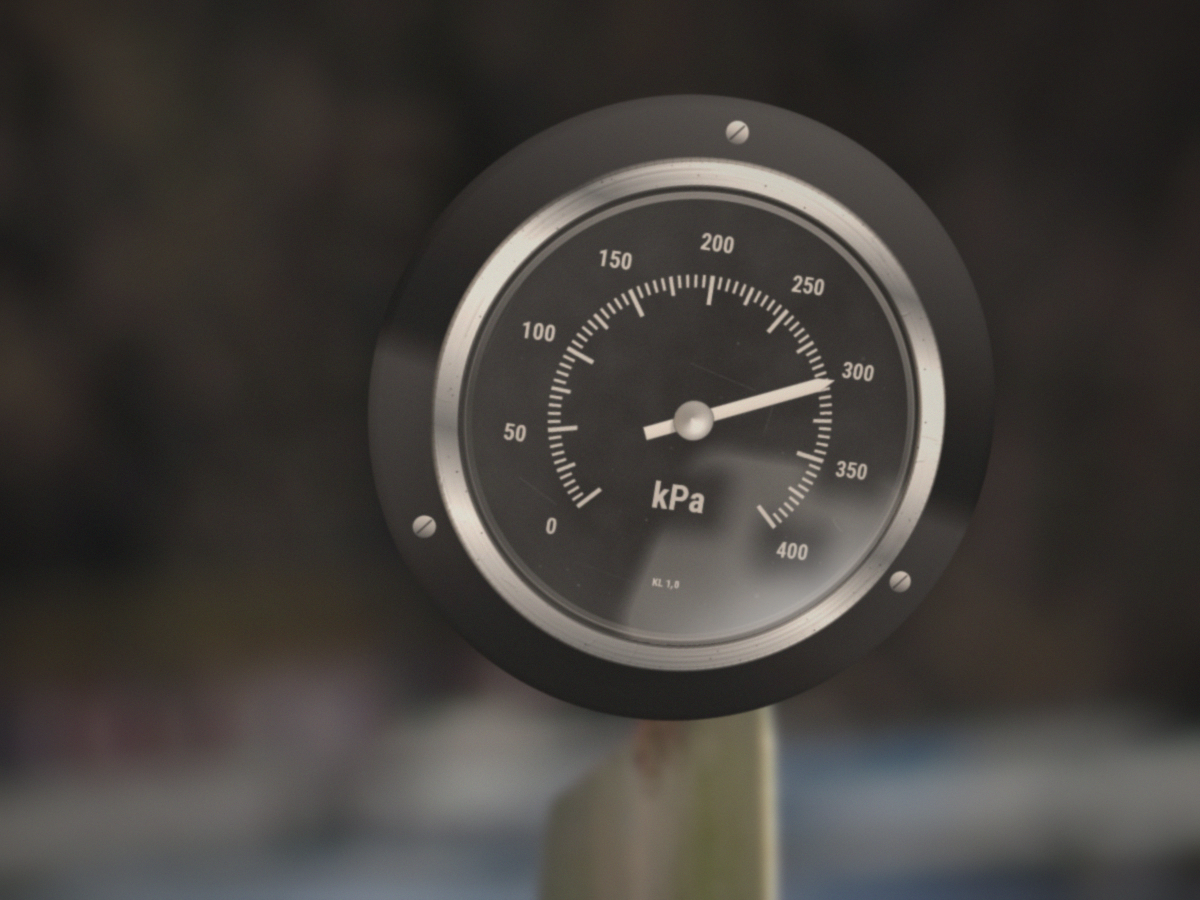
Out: 300kPa
